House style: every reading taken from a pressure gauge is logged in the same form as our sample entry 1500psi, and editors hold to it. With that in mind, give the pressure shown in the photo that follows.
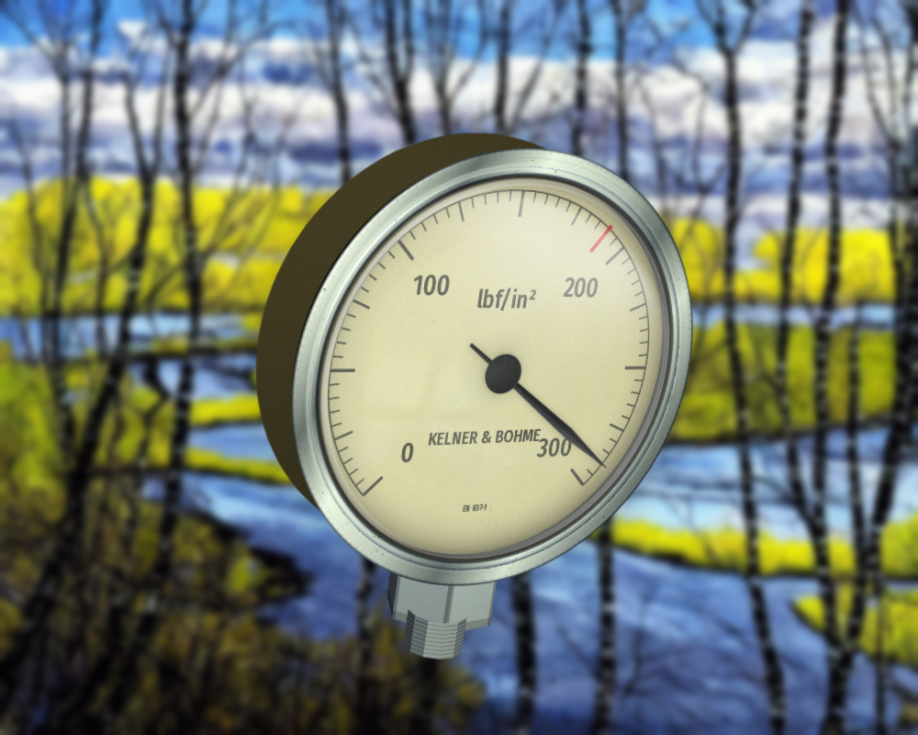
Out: 290psi
